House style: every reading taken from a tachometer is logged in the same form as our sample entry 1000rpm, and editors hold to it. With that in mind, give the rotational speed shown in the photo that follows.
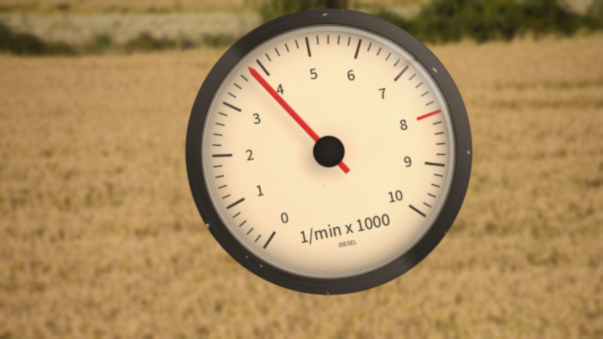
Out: 3800rpm
